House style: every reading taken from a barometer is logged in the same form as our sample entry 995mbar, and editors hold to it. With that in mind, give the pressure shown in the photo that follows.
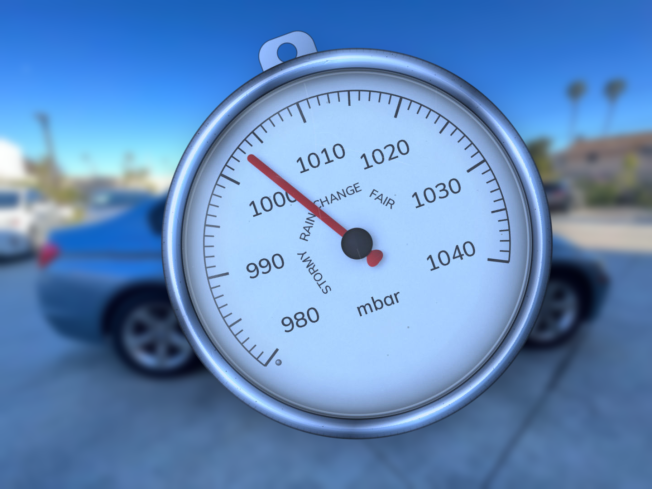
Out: 1003mbar
